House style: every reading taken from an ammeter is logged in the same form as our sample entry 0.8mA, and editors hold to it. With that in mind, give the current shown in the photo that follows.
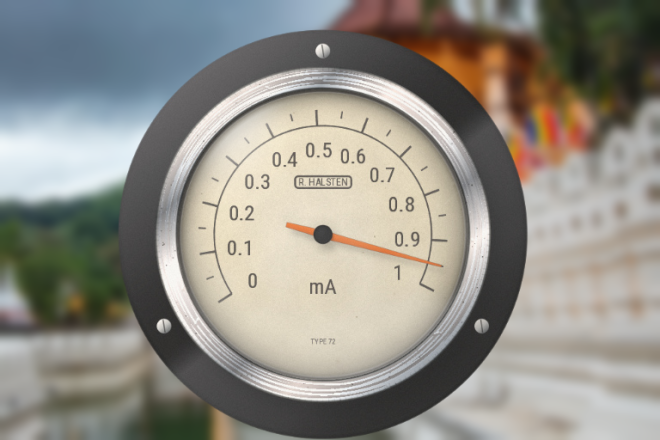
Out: 0.95mA
